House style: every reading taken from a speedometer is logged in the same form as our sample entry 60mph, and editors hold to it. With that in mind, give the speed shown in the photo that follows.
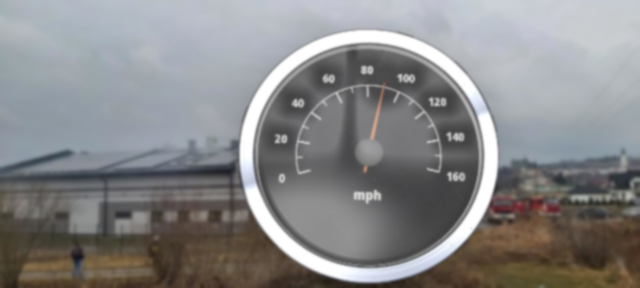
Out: 90mph
